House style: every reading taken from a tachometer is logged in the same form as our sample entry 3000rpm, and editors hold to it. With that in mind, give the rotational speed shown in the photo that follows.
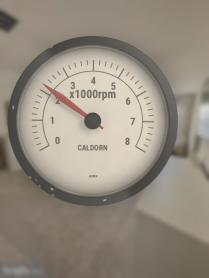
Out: 2200rpm
